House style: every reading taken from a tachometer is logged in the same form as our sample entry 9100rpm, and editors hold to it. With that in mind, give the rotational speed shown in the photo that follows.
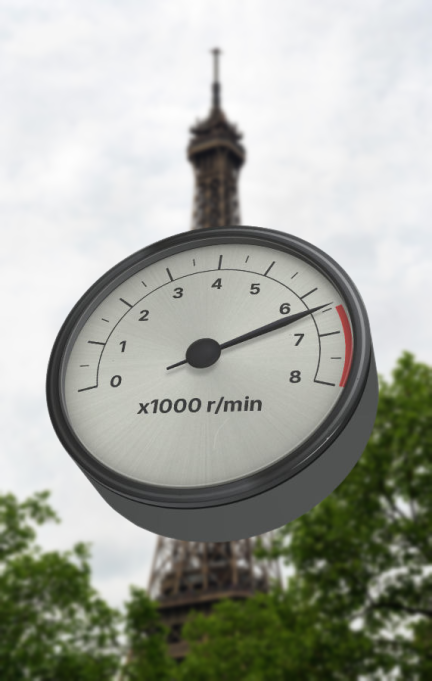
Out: 6500rpm
